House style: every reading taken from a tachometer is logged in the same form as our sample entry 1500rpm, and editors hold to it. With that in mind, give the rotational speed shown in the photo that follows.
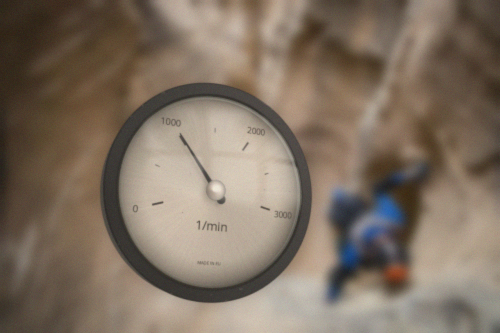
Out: 1000rpm
